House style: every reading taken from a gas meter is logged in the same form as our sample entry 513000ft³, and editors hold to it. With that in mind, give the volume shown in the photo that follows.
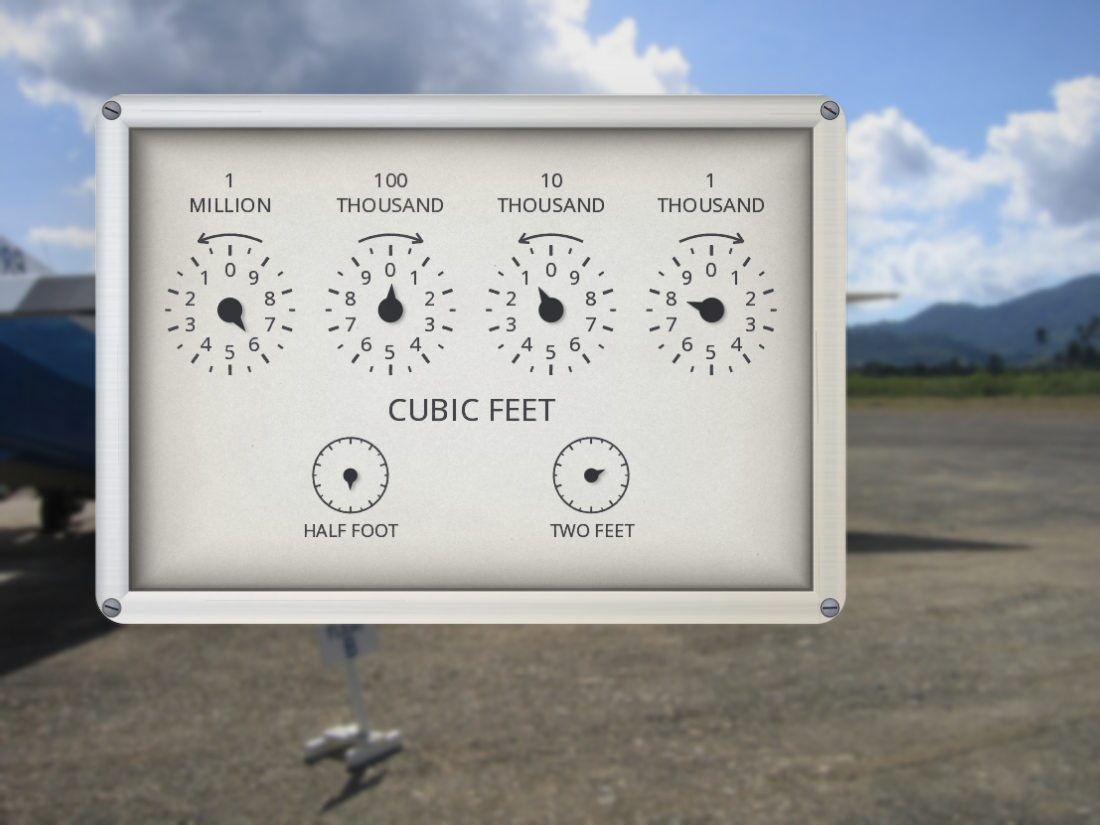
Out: 600800ft³
